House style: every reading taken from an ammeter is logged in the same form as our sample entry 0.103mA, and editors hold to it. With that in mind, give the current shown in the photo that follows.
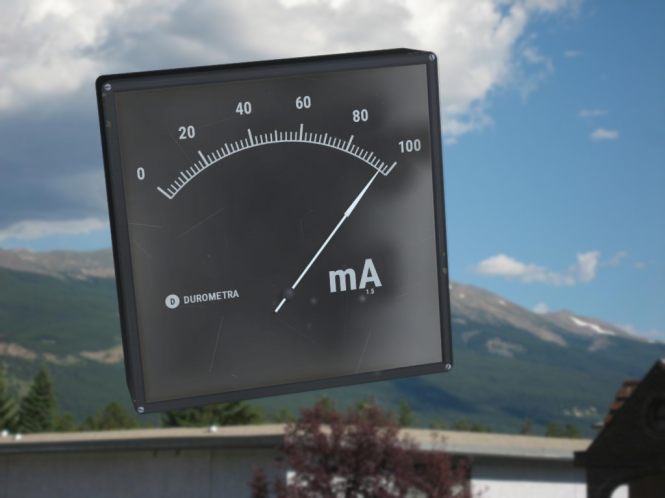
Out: 96mA
